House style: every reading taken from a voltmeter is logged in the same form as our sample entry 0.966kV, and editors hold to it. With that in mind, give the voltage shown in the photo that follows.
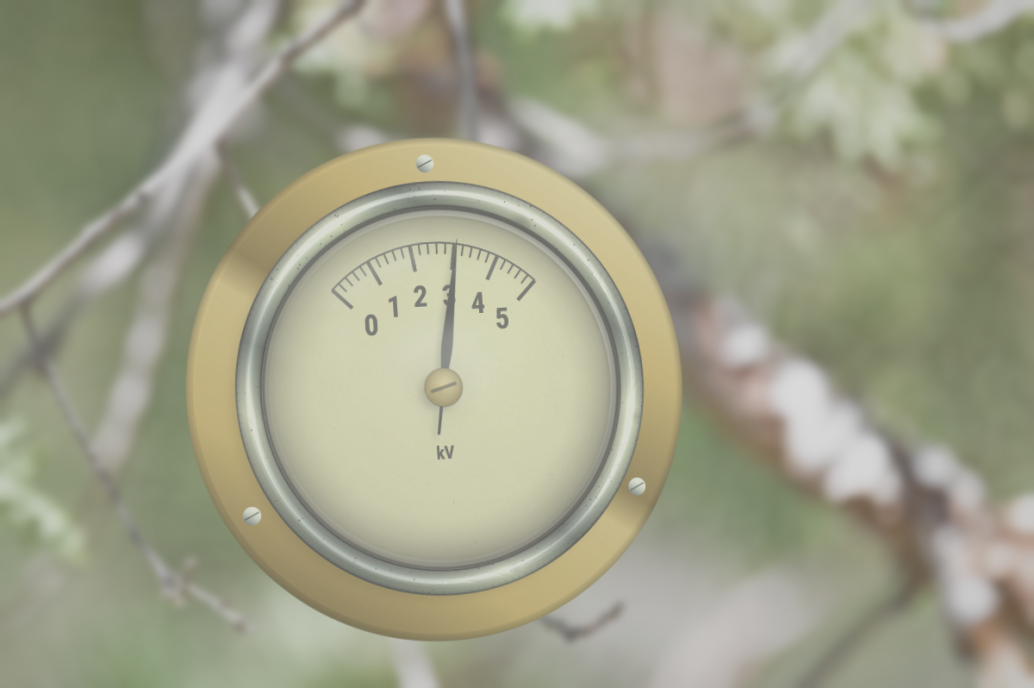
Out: 3kV
